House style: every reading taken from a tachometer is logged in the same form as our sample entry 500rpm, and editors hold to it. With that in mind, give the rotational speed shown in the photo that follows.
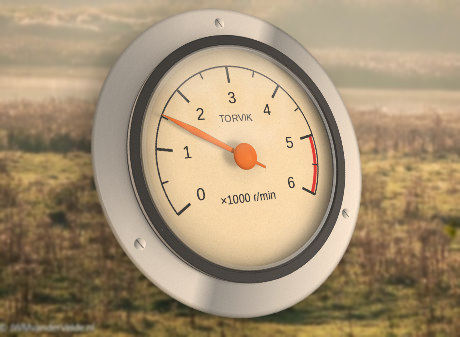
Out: 1500rpm
